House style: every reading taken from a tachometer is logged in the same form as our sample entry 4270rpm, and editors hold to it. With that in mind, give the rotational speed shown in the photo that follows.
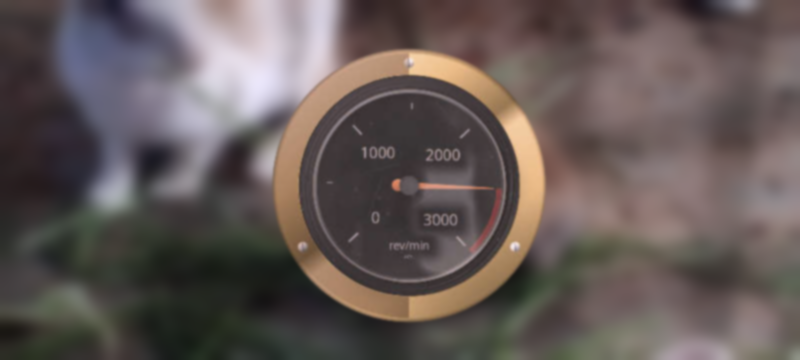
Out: 2500rpm
